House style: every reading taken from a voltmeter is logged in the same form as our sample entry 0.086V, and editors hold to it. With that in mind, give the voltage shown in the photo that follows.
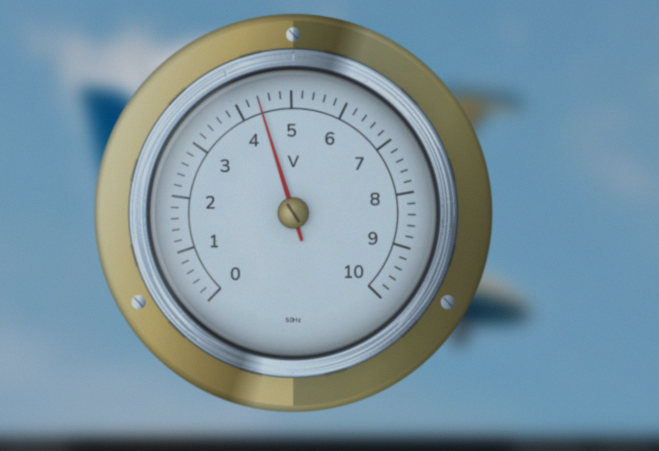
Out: 4.4V
